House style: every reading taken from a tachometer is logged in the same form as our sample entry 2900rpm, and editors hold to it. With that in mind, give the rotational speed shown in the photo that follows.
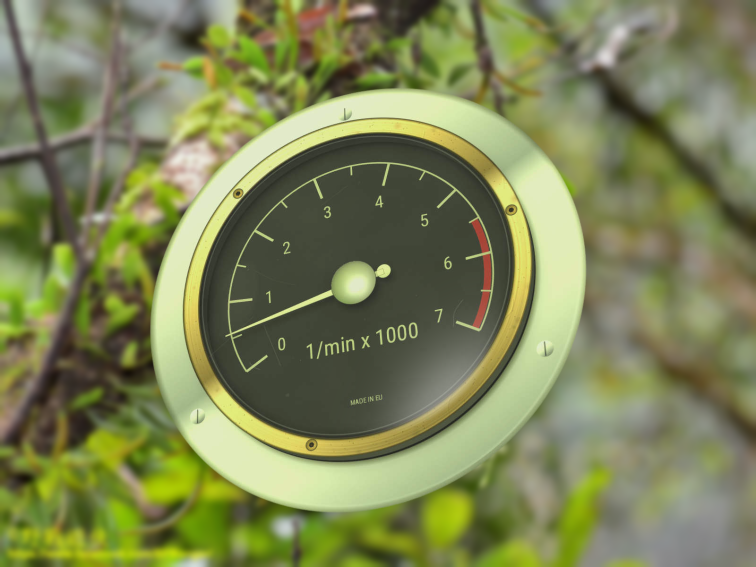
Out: 500rpm
